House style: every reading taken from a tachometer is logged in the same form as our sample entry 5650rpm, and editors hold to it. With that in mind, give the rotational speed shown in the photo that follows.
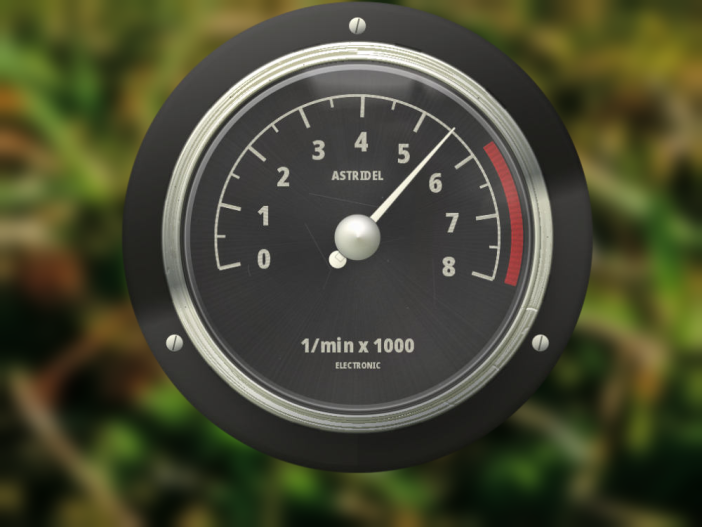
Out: 5500rpm
